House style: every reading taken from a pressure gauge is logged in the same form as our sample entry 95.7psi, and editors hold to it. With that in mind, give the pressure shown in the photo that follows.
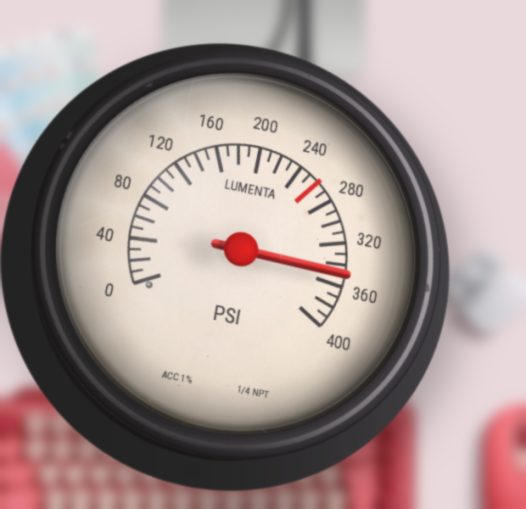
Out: 350psi
